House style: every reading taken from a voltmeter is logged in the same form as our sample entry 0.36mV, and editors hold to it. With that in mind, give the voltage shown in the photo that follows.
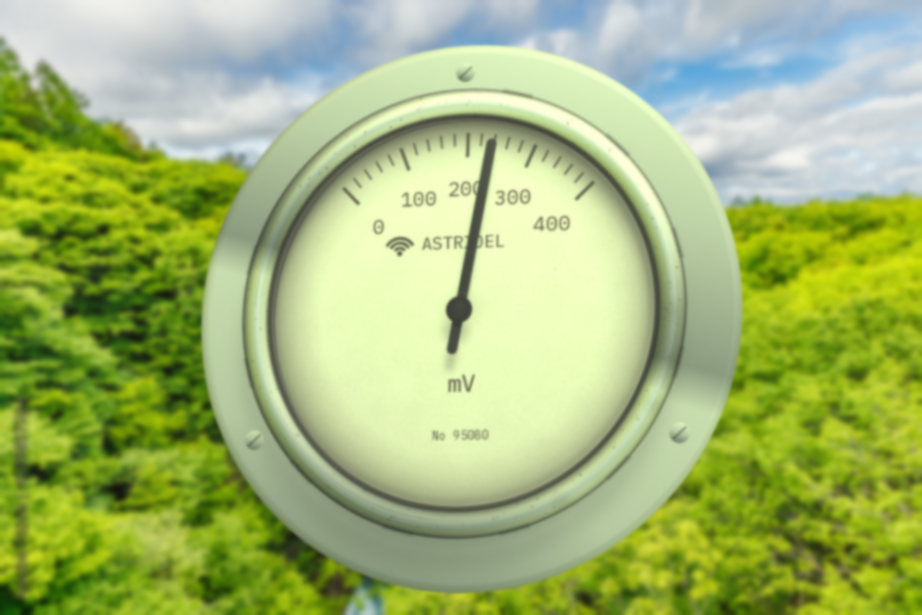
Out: 240mV
